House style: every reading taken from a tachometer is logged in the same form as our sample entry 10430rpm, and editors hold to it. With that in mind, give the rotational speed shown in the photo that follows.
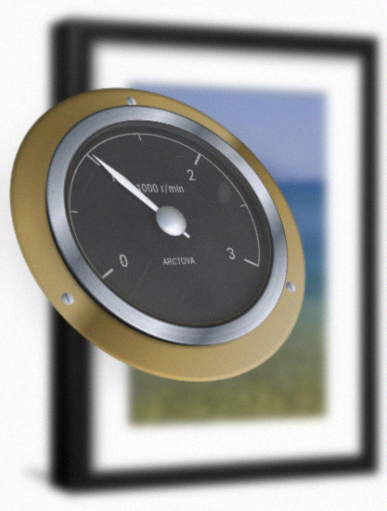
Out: 1000rpm
